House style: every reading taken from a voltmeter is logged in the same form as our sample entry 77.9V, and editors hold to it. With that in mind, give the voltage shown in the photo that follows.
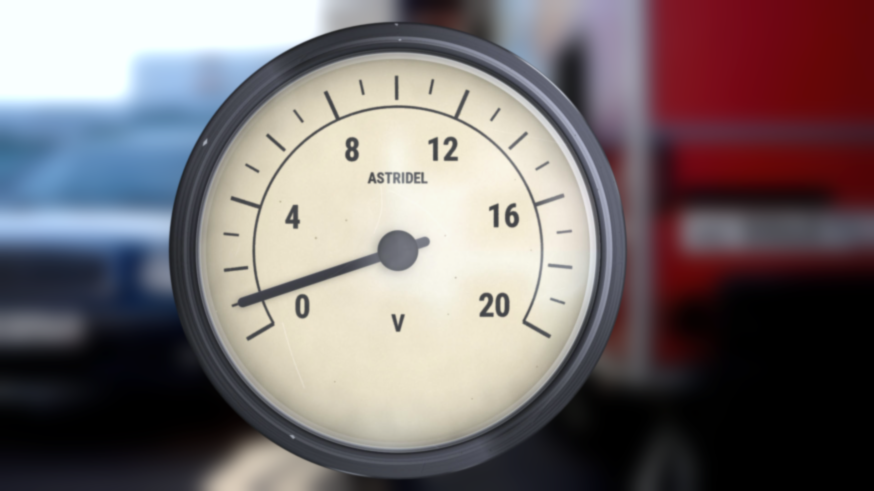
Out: 1V
